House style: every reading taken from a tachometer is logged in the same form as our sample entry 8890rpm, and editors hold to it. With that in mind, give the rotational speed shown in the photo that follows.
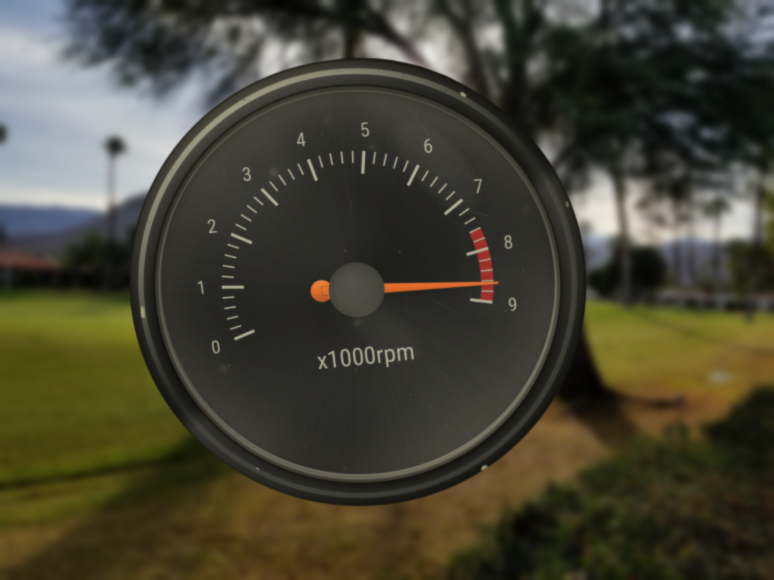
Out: 8600rpm
